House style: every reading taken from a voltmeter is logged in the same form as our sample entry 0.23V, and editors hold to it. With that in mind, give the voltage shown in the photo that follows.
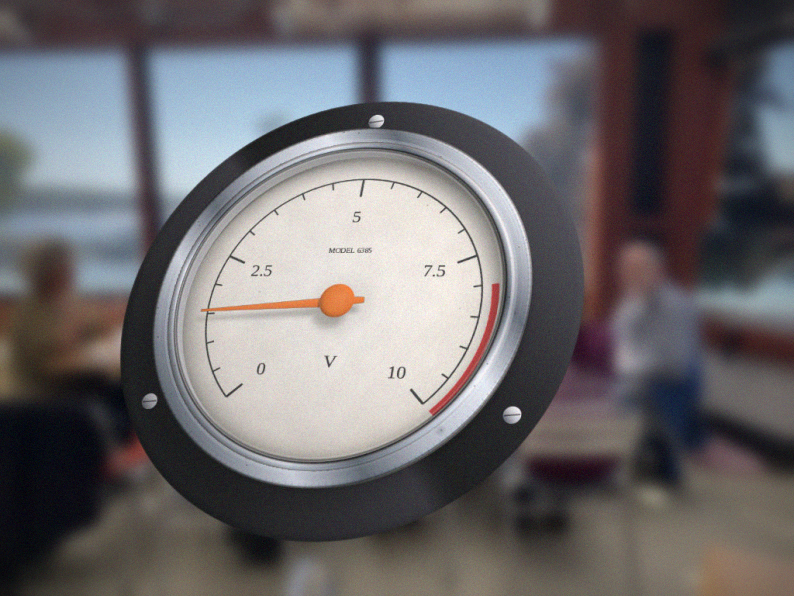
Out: 1.5V
